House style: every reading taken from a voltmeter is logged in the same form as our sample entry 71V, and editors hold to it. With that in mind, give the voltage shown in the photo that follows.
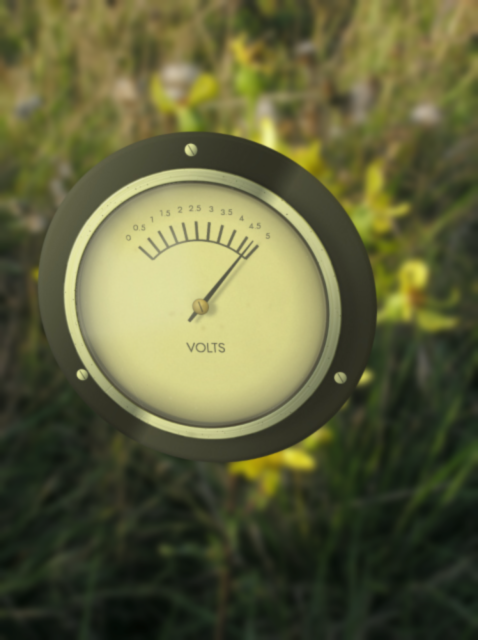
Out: 4.75V
